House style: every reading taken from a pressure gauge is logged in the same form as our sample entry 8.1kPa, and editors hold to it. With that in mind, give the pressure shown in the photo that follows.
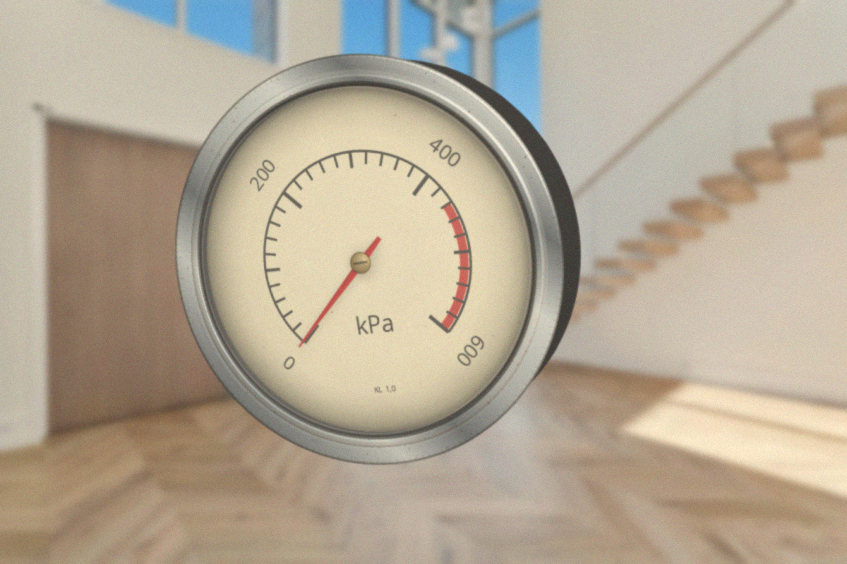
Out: 0kPa
